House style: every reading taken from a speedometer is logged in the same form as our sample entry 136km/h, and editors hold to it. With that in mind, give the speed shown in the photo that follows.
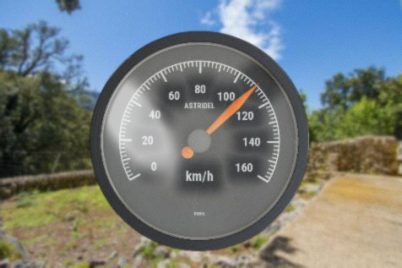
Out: 110km/h
